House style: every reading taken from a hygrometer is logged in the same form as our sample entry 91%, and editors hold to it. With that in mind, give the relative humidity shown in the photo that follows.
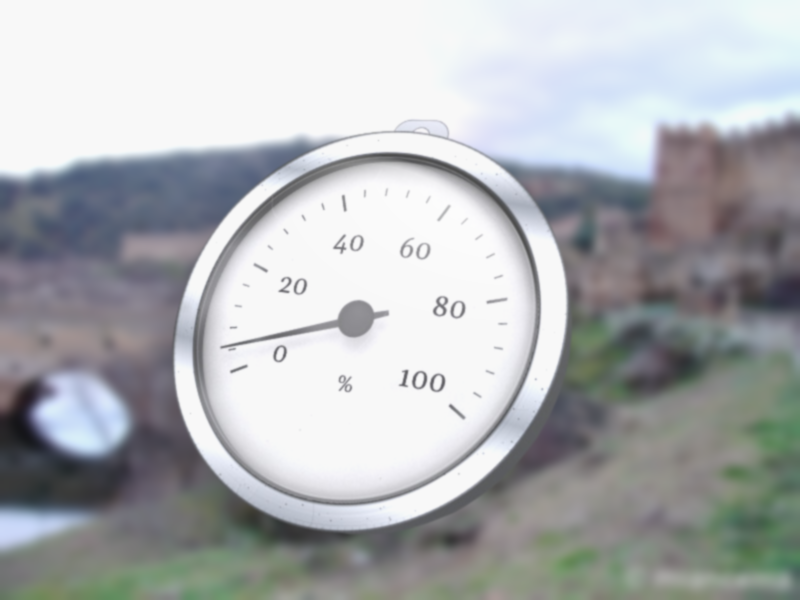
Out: 4%
